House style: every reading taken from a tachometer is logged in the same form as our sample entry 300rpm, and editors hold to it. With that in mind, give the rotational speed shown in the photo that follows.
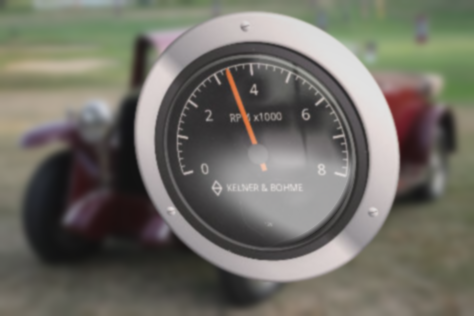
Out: 3400rpm
